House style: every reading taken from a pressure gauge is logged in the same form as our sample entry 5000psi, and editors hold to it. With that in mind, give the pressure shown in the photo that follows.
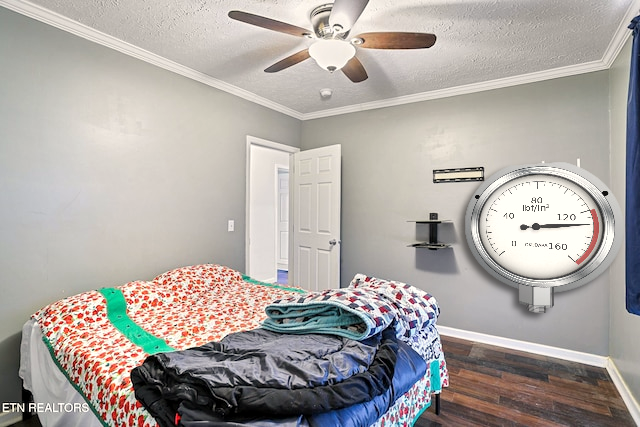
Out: 130psi
